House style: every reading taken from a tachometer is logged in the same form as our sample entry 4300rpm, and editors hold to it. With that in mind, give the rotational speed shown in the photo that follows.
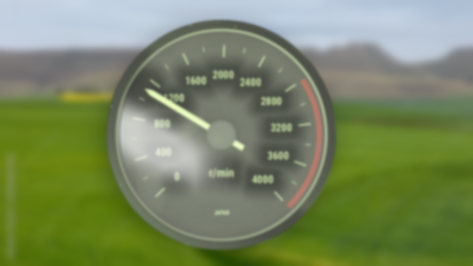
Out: 1100rpm
